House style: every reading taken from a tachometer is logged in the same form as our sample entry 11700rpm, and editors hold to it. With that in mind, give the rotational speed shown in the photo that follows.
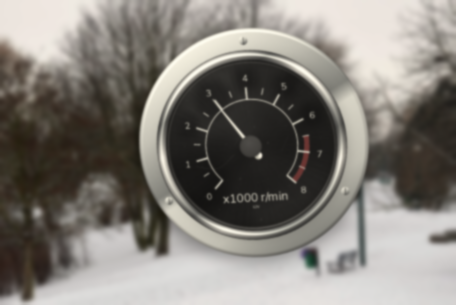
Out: 3000rpm
